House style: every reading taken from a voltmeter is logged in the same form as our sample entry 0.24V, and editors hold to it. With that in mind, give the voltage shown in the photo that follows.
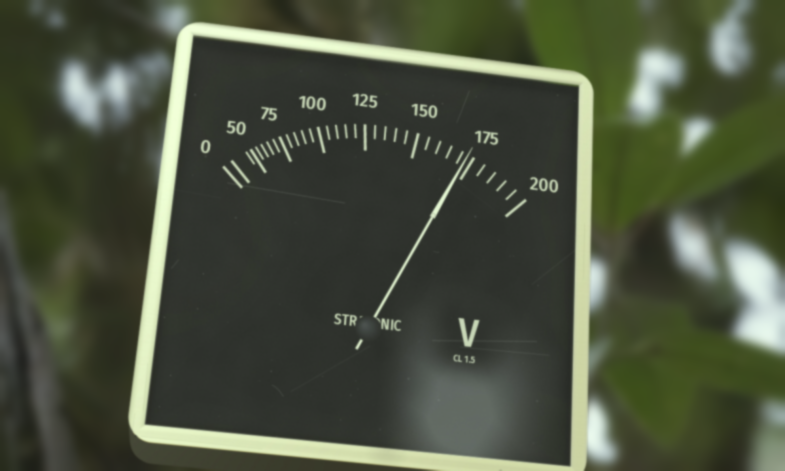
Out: 172.5V
